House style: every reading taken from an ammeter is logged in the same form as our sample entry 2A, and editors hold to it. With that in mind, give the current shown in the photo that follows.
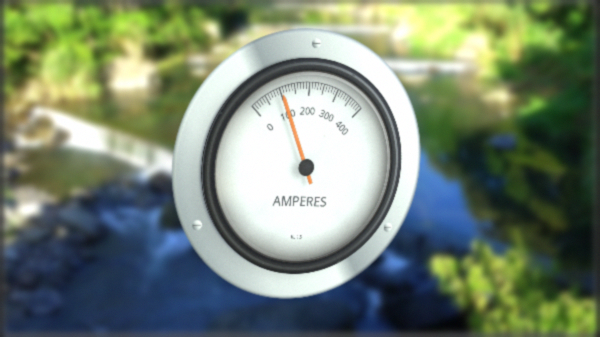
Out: 100A
